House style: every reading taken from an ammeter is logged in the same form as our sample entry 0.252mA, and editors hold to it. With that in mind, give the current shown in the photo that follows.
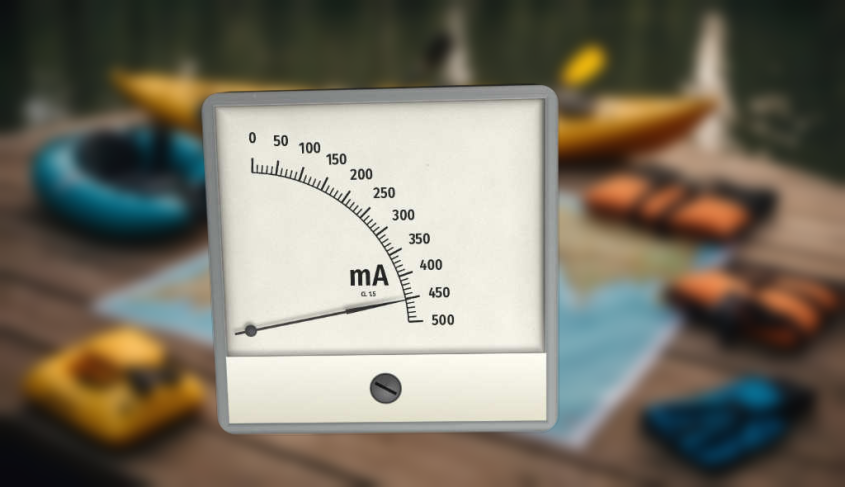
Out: 450mA
